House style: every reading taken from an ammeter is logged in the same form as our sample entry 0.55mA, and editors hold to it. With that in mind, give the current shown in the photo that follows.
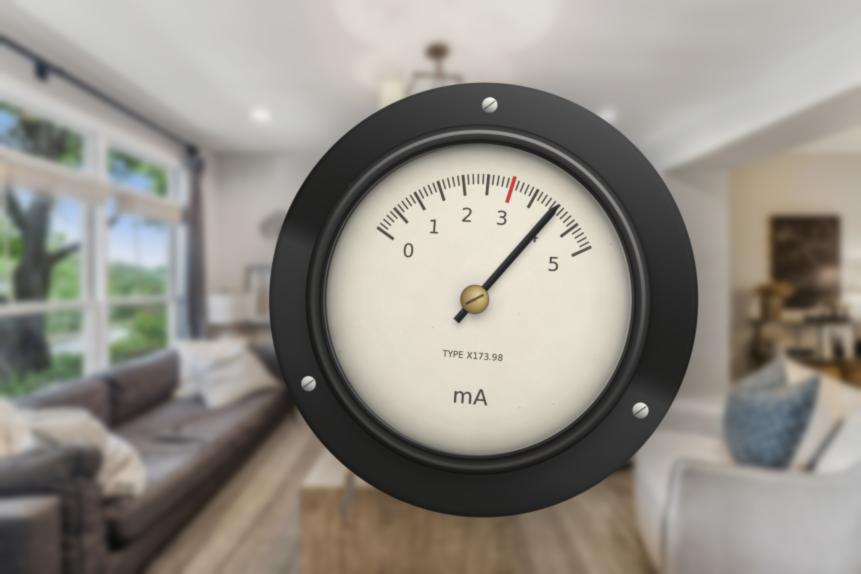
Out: 4mA
